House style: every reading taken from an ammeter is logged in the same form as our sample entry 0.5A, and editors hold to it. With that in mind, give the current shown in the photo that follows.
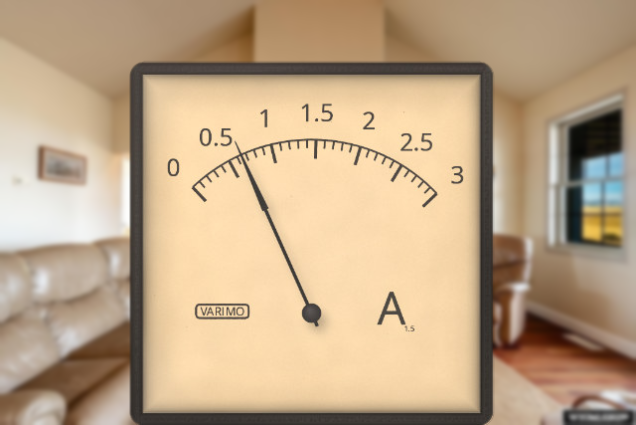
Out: 0.65A
